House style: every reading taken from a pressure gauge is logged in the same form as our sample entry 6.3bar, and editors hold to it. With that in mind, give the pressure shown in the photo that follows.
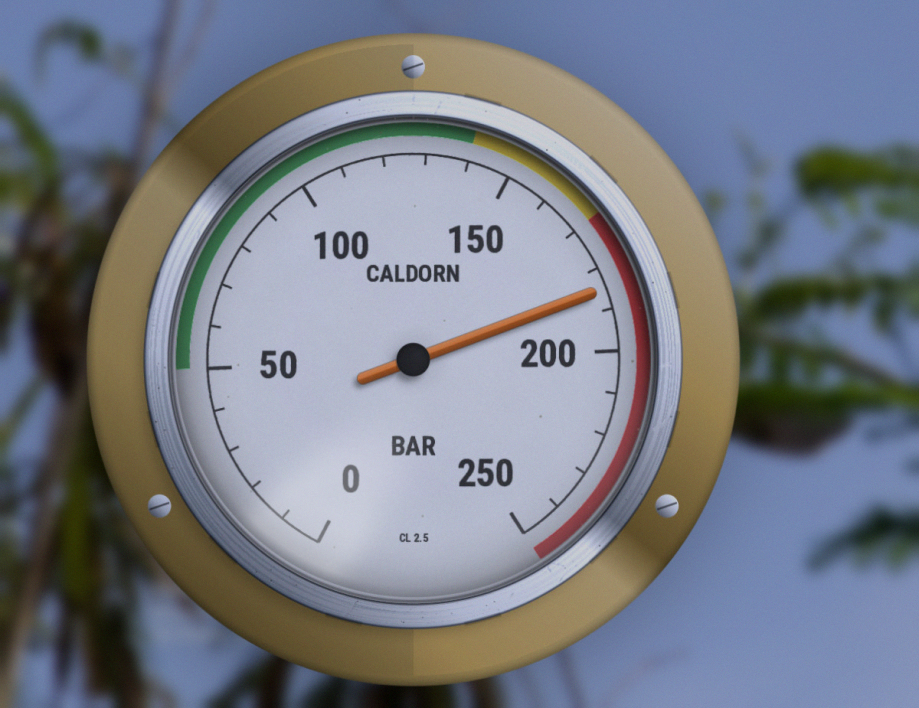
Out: 185bar
